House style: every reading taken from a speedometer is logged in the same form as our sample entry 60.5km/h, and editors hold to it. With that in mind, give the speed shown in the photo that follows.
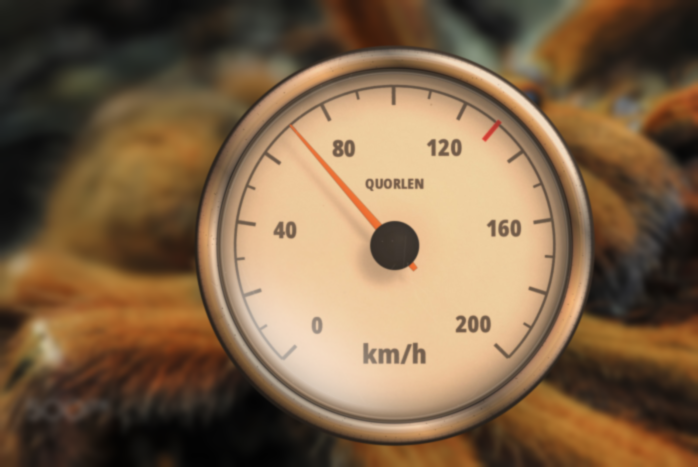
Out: 70km/h
